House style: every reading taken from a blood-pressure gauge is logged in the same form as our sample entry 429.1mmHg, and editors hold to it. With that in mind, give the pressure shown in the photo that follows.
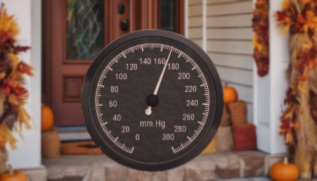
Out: 170mmHg
